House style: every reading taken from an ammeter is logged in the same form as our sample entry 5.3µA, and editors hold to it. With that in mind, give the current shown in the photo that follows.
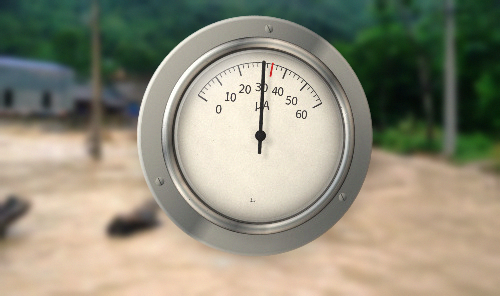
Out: 30µA
